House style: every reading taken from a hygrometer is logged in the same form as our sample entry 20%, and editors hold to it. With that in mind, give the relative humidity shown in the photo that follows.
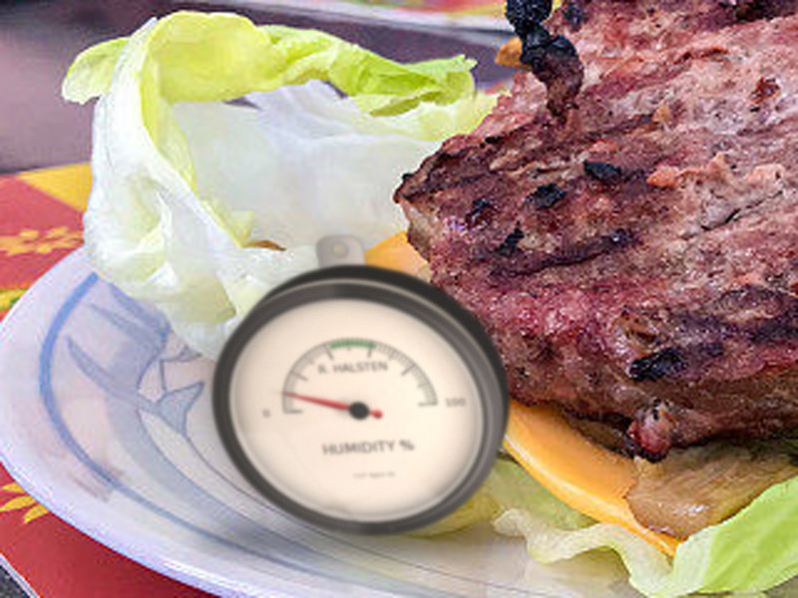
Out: 10%
